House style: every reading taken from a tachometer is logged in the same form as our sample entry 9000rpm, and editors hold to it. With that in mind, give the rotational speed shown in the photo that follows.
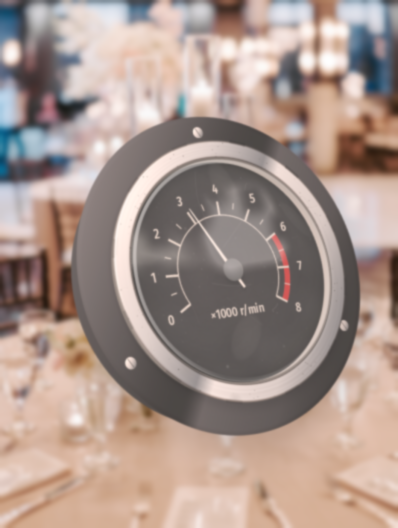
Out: 3000rpm
